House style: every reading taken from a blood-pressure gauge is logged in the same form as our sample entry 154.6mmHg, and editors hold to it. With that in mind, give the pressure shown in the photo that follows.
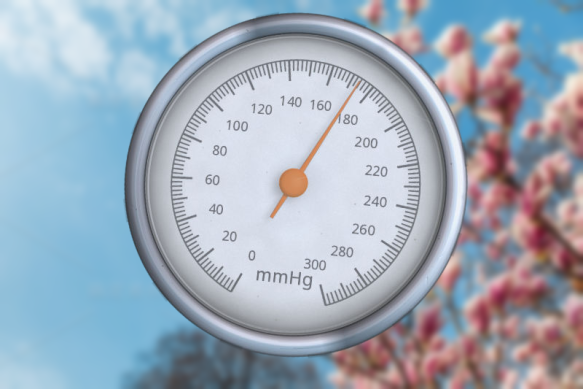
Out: 174mmHg
